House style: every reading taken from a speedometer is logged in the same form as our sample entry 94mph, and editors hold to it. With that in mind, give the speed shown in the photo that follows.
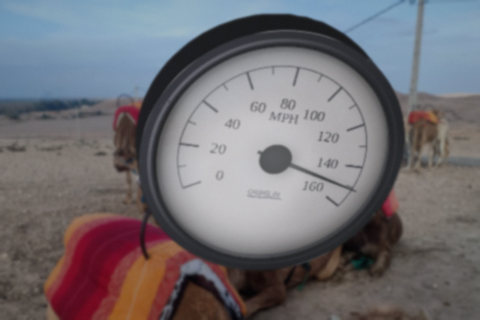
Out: 150mph
